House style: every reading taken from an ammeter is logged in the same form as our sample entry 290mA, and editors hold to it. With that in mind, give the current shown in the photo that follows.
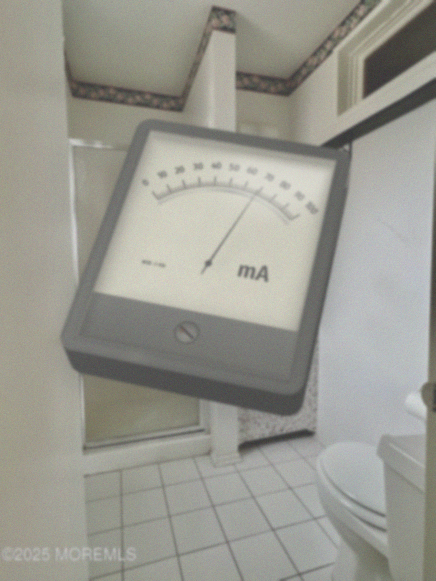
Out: 70mA
